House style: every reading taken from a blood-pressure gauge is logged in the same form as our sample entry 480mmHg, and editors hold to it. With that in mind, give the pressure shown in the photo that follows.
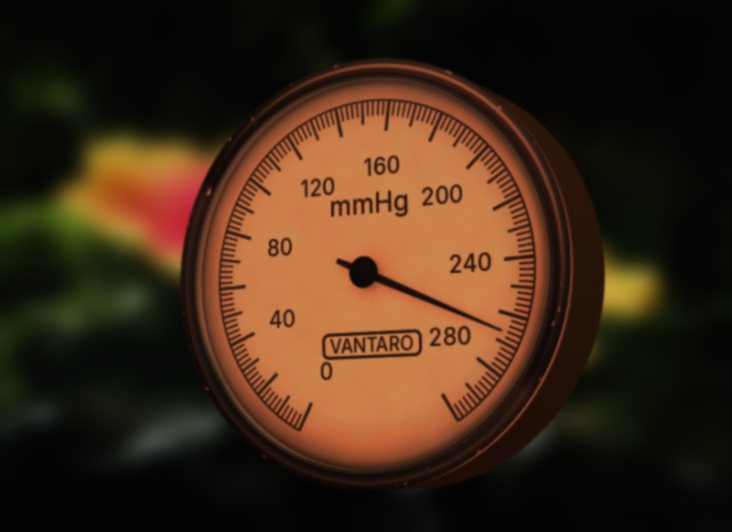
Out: 266mmHg
